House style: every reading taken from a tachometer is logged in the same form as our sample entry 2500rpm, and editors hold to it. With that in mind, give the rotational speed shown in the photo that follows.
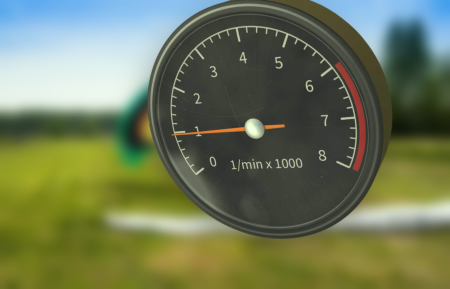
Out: 1000rpm
